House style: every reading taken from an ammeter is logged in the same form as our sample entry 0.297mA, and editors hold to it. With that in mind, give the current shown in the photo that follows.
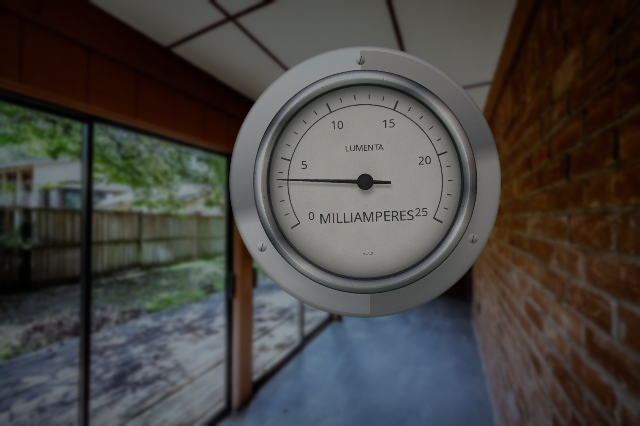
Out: 3.5mA
